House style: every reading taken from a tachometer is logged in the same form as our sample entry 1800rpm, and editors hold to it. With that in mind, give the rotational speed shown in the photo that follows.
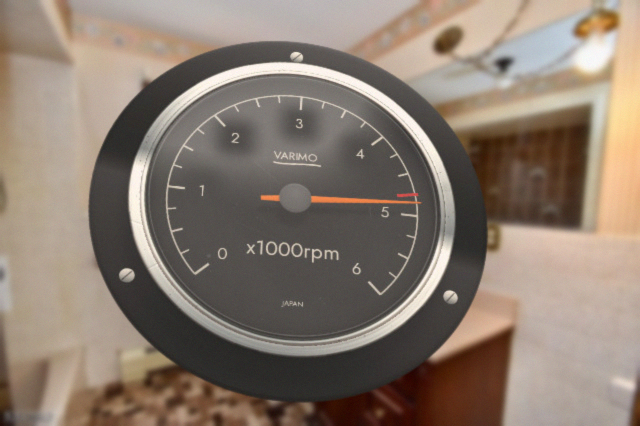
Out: 4875rpm
